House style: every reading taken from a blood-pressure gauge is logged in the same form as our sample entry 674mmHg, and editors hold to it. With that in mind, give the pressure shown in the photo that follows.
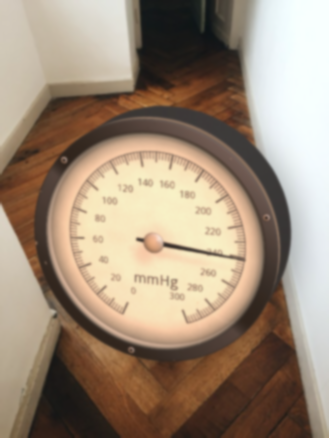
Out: 240mmHg
